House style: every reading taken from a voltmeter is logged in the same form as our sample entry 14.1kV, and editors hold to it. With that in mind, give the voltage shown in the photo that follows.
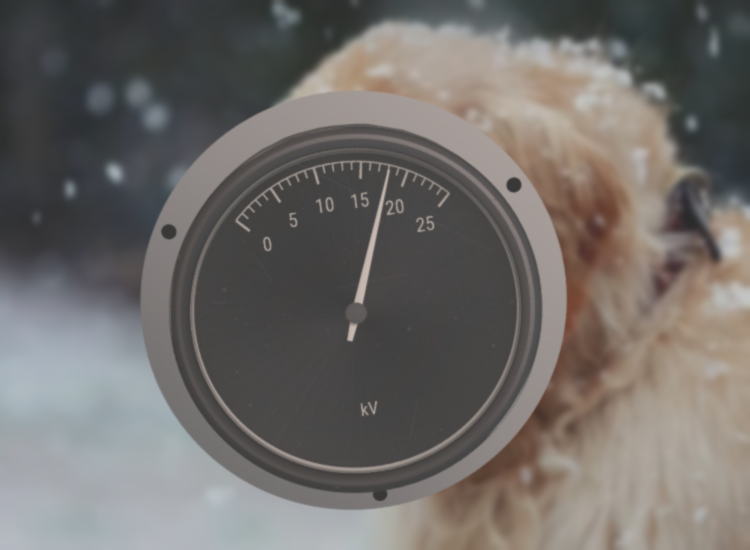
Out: 18kV
